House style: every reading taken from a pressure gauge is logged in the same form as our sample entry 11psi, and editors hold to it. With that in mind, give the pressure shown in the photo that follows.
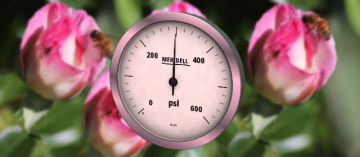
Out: 300psi
